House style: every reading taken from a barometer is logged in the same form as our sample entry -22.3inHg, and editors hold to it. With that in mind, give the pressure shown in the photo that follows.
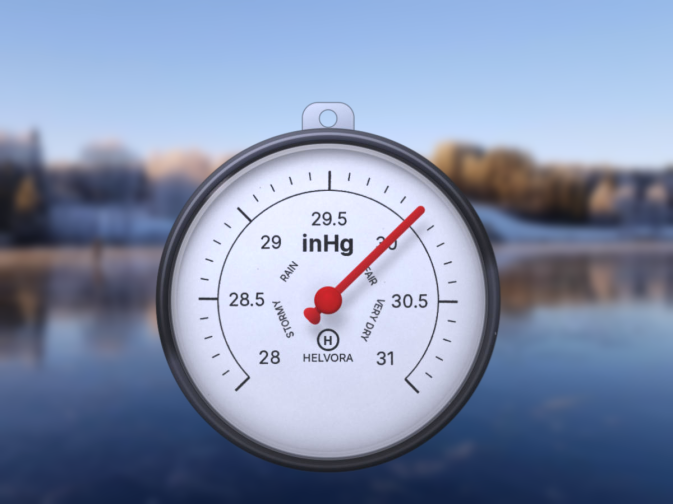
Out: 30inHg
